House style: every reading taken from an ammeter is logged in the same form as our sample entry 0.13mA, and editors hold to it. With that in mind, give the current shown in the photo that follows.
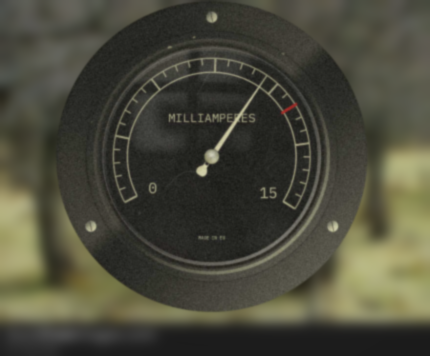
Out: 9.5mA
